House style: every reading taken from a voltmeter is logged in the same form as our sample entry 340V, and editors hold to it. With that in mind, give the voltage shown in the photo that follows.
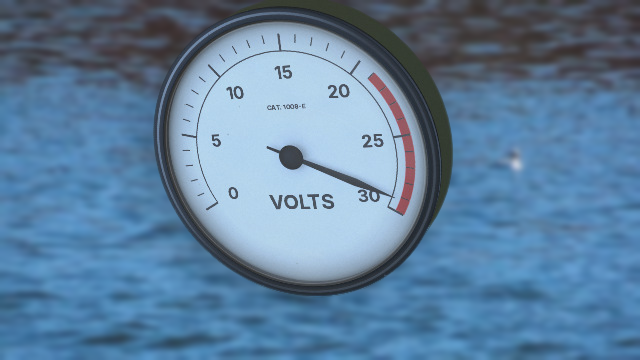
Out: 29V
